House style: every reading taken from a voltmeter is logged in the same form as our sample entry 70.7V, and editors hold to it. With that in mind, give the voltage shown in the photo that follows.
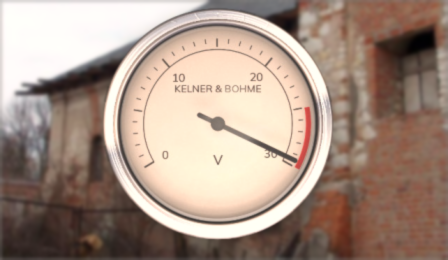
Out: 29.5V
